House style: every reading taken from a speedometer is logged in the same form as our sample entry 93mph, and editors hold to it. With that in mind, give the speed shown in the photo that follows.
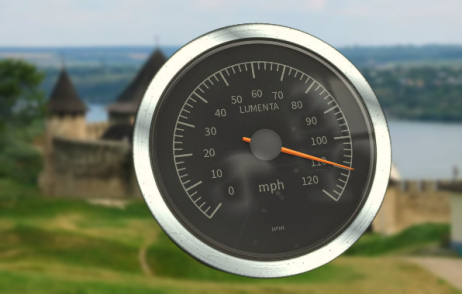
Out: 110mph
